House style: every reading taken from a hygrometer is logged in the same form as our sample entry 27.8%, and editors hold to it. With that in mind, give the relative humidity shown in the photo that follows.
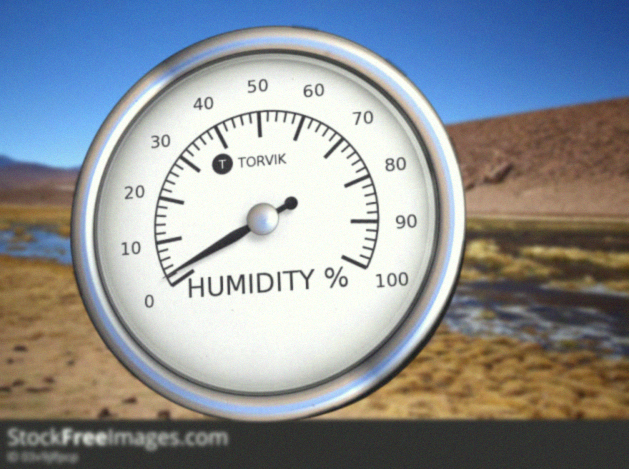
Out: 2%
